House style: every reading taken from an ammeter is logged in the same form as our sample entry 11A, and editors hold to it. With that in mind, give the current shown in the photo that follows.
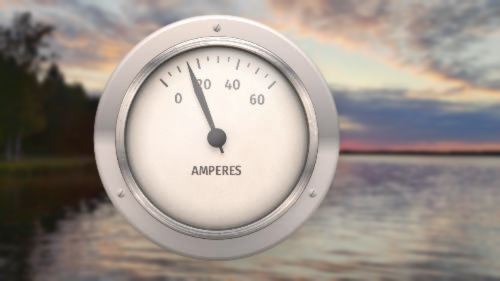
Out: 15A
